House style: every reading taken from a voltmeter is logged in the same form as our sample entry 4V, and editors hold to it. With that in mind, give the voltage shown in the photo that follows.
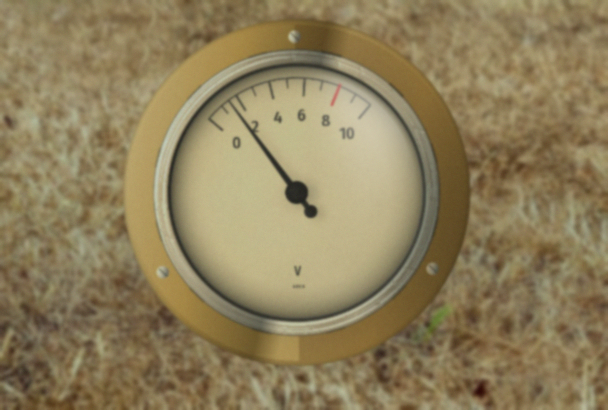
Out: 1.5V
